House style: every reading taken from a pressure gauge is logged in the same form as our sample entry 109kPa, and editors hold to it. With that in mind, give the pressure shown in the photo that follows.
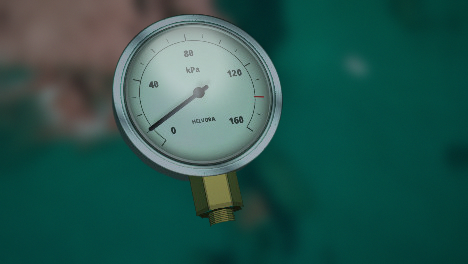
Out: 10kPa
